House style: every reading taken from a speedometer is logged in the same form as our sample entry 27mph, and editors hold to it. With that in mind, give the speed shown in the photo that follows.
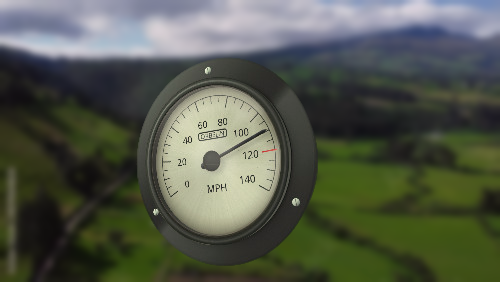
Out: 110mph
